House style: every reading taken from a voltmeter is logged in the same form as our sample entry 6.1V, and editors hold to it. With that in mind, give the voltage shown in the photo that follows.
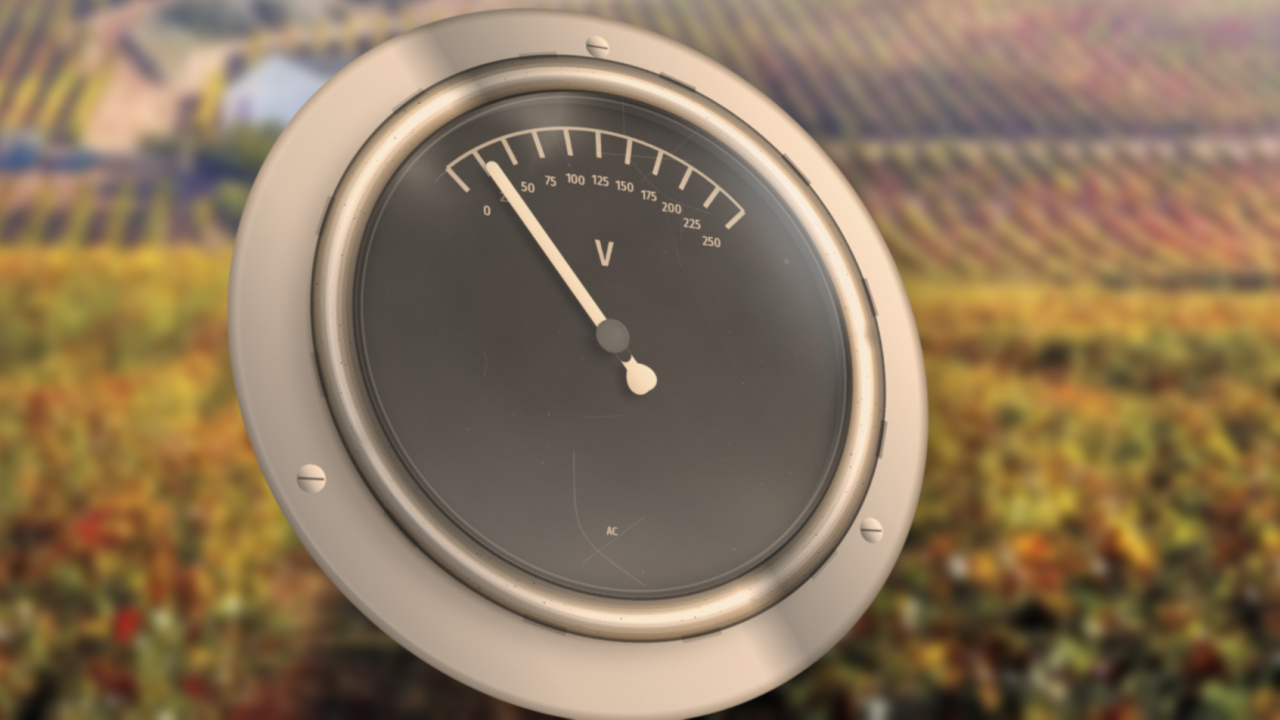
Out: 25V
